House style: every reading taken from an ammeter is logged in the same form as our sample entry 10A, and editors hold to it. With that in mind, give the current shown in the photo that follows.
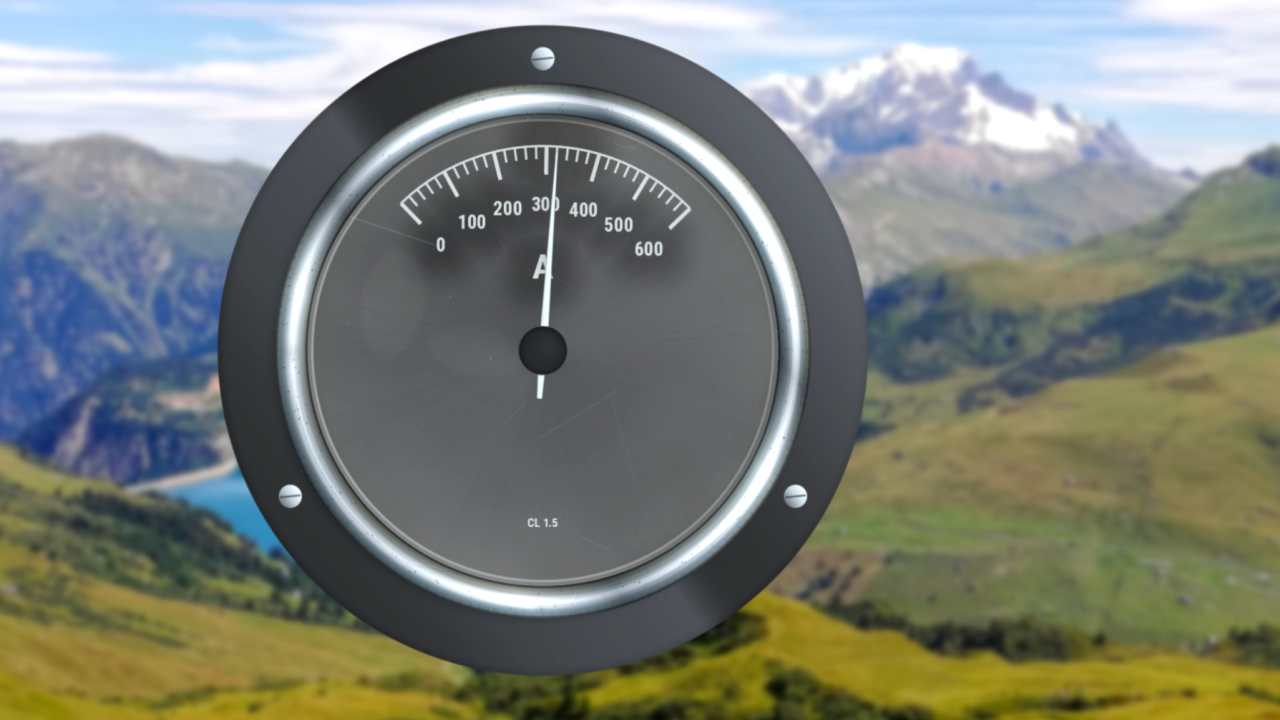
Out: 320A
